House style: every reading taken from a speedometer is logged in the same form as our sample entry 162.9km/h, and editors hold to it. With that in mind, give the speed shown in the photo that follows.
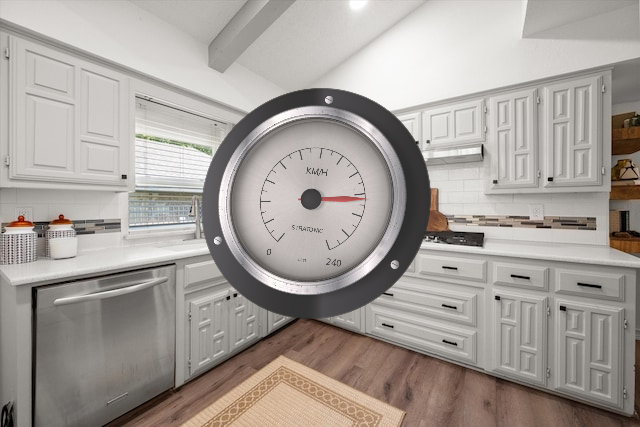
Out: 185km/h
